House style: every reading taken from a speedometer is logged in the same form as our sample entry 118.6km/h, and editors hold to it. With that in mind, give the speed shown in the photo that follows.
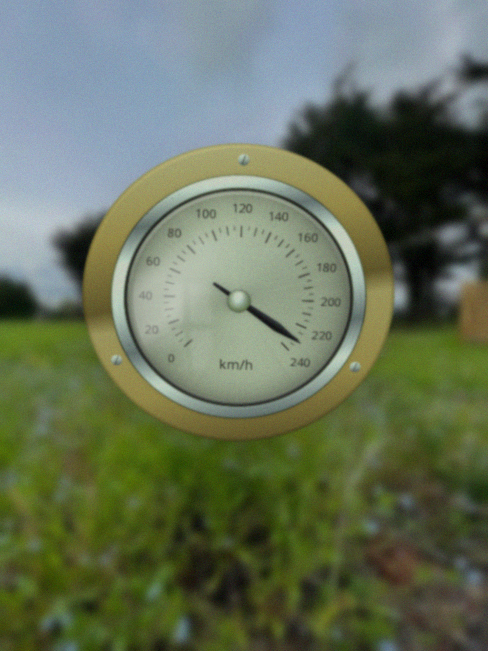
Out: 230km/h
